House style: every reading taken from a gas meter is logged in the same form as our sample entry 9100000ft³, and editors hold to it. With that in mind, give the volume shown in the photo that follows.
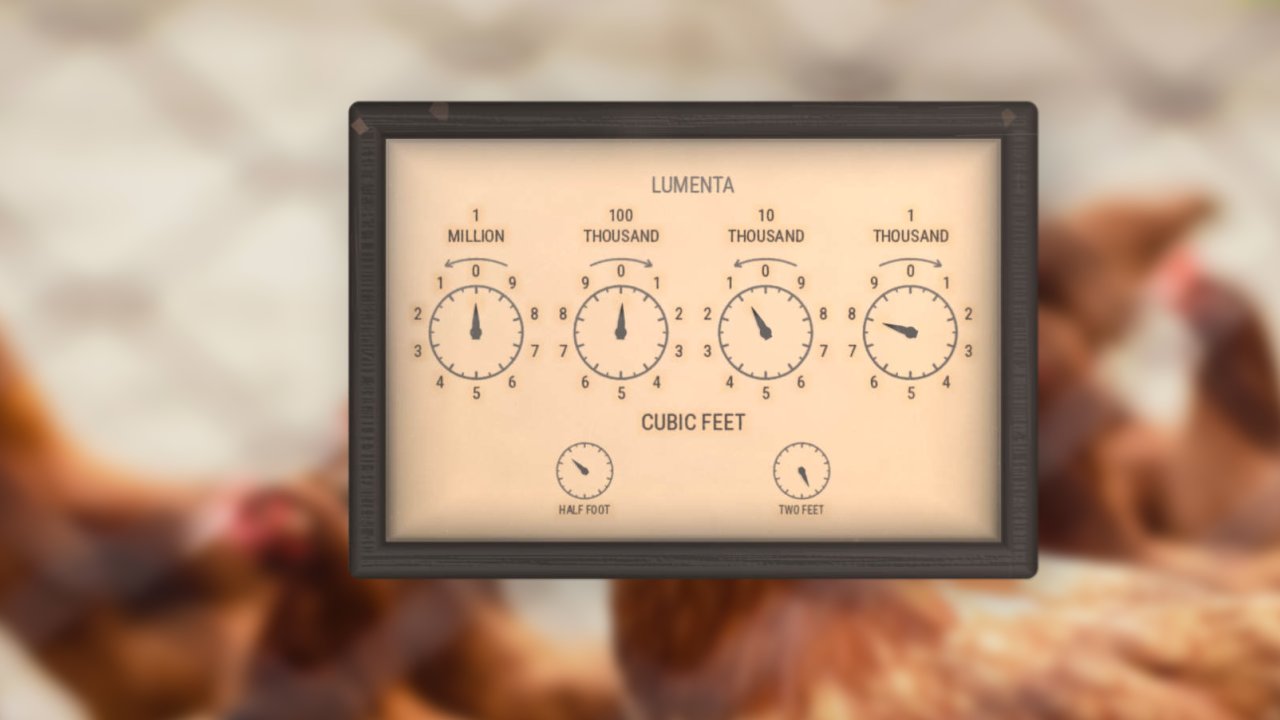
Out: 800ft³
